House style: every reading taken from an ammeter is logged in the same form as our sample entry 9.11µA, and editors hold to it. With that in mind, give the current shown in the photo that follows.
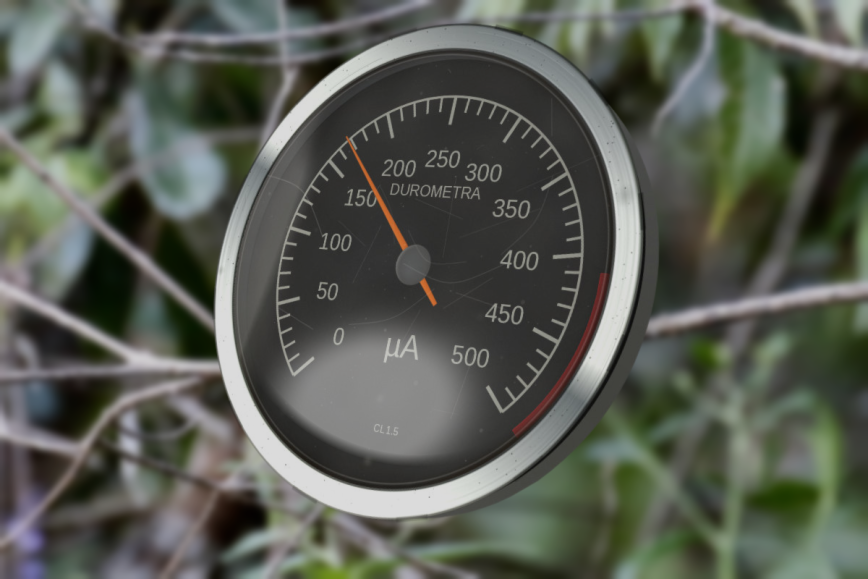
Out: 170µA
